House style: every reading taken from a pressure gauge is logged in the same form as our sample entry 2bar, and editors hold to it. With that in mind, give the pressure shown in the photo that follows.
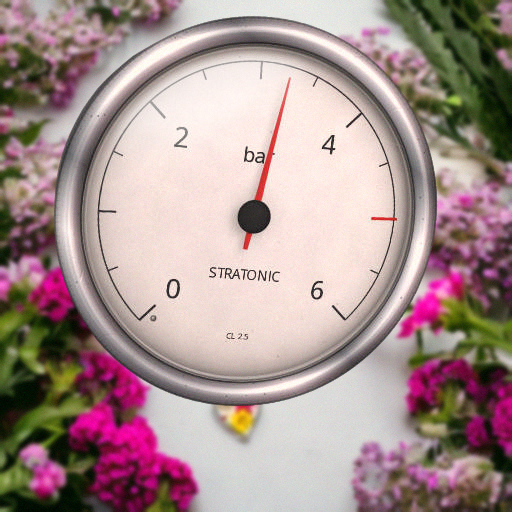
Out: 3.25bar
